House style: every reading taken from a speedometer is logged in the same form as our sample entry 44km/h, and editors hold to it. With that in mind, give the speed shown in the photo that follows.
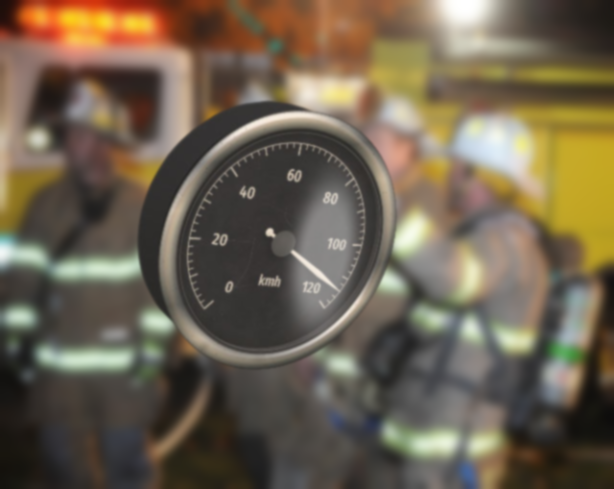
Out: 114km/h
